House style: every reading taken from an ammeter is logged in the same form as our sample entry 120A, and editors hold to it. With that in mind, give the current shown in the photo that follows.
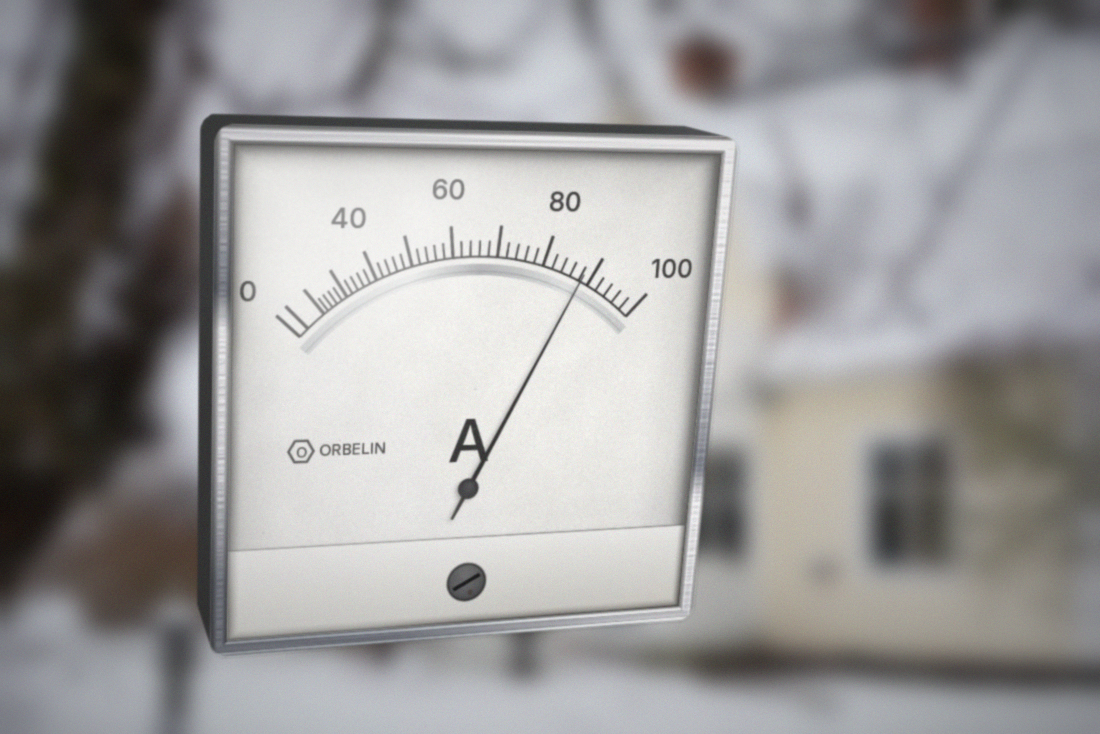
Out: 88A
